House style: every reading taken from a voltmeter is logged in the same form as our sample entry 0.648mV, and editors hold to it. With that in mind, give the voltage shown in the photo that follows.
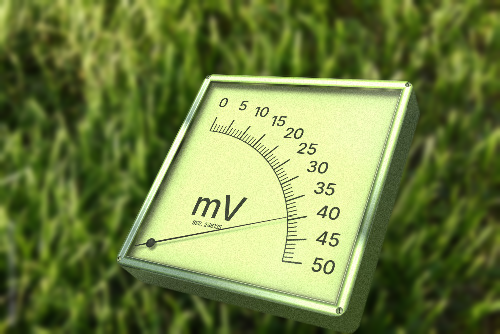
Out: 40mV
